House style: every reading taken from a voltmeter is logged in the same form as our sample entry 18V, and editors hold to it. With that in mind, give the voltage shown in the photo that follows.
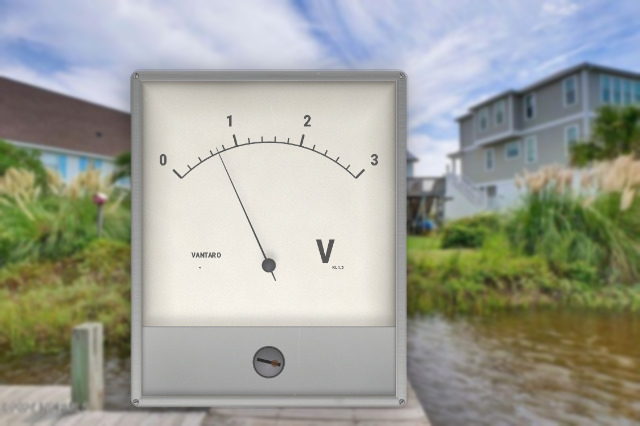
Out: 0.7V
